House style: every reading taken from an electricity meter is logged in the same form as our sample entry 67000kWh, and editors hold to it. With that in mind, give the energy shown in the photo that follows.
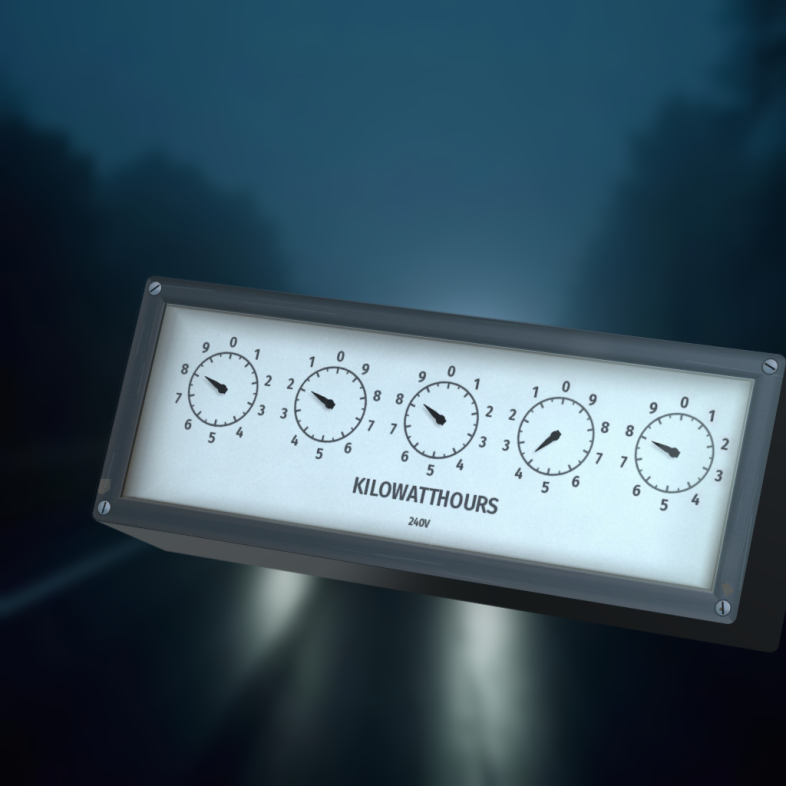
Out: 81838kWh
